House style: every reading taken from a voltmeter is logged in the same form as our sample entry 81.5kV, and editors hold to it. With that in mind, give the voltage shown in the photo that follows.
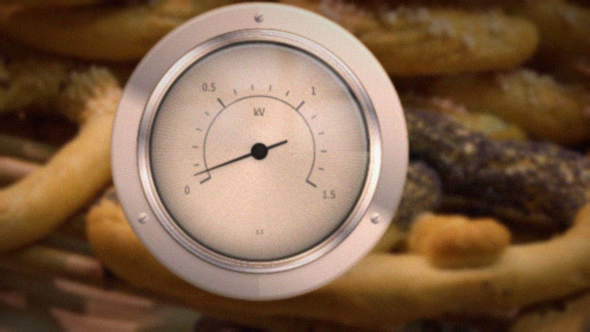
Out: 0.05kV
